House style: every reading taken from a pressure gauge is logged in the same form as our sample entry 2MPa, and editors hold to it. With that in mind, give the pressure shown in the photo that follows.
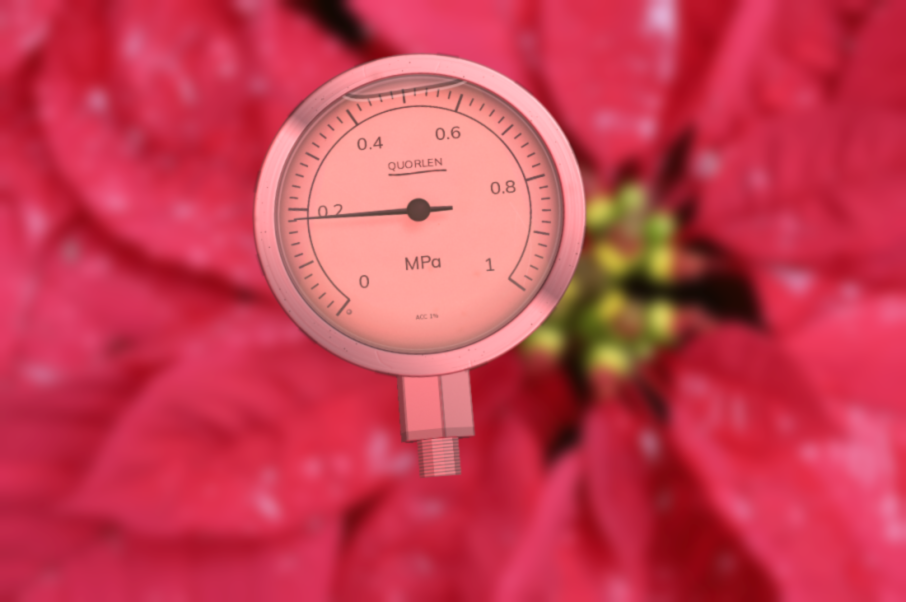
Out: 0.18MPa
